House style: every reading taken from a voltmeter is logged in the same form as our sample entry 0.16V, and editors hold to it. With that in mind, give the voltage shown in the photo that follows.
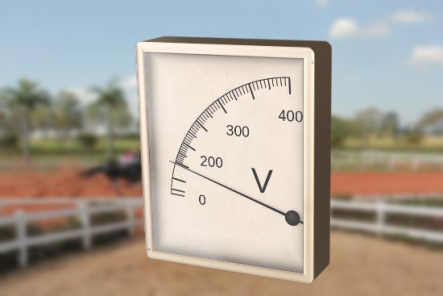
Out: 150V
